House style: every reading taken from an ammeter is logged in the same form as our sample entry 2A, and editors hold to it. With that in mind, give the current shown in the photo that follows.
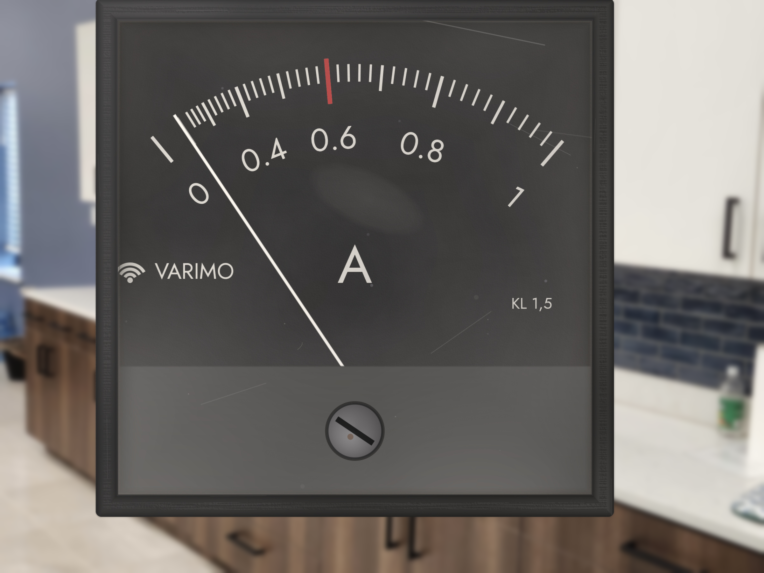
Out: 0.2A
